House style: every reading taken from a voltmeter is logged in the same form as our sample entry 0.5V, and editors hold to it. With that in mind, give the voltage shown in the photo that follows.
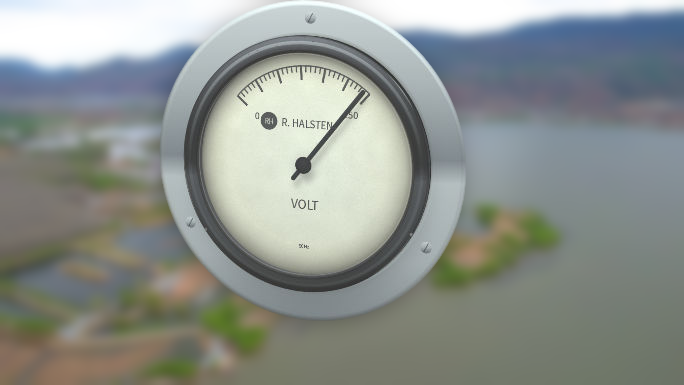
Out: 145V
